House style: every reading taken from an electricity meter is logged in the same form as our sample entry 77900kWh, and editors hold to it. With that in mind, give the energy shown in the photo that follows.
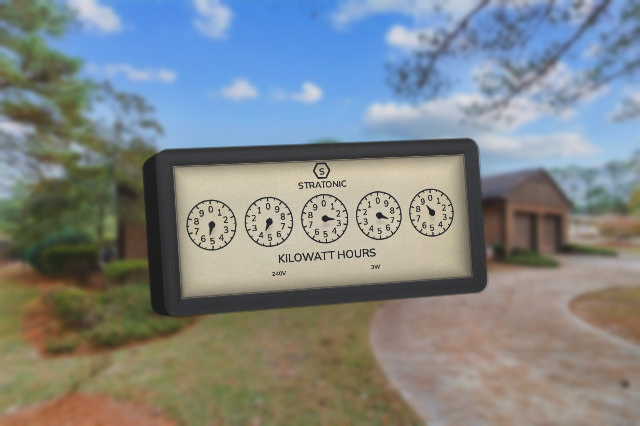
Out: 54269kWh
